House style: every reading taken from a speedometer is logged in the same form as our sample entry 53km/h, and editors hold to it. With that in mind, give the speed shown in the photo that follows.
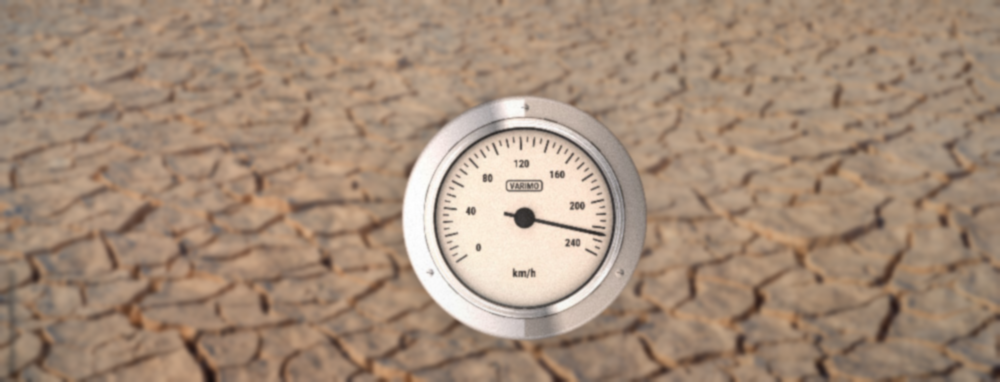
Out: 225km/h
